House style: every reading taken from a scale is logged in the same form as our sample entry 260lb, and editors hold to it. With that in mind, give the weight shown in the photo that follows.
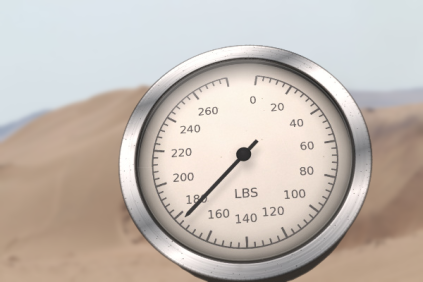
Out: 176lb
